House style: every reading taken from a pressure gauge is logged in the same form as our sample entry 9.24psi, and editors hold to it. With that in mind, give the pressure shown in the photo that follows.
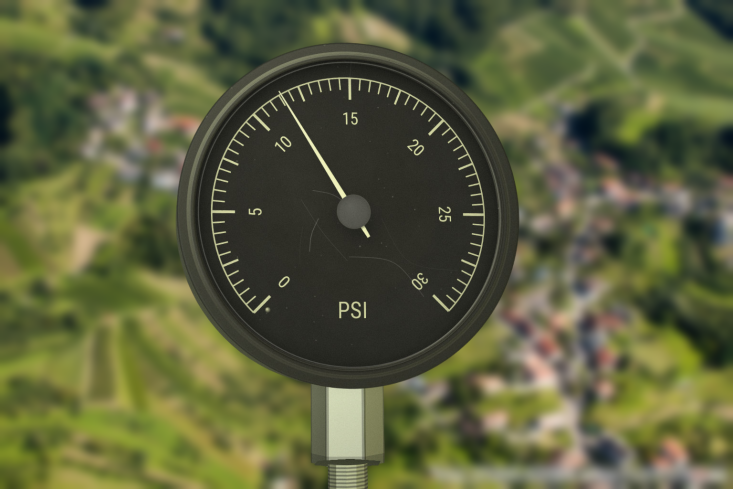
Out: 11.5psi
